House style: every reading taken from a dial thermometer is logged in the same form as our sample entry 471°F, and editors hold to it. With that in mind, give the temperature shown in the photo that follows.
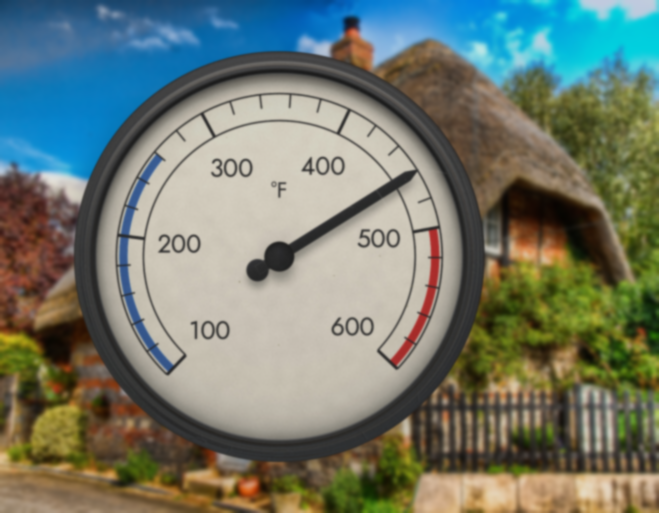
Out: 460°F
